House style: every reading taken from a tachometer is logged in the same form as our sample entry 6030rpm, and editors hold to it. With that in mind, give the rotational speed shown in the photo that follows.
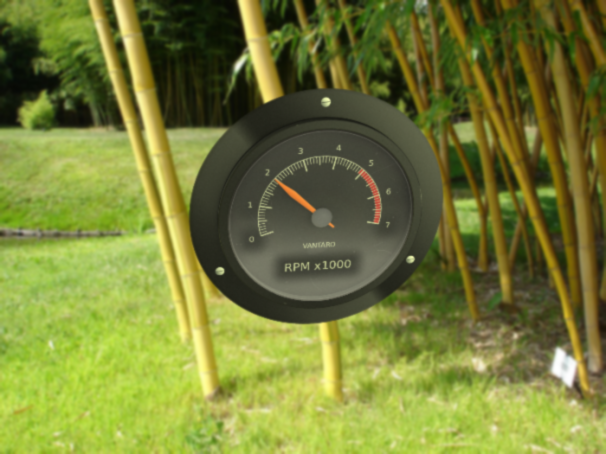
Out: 2000rpm
